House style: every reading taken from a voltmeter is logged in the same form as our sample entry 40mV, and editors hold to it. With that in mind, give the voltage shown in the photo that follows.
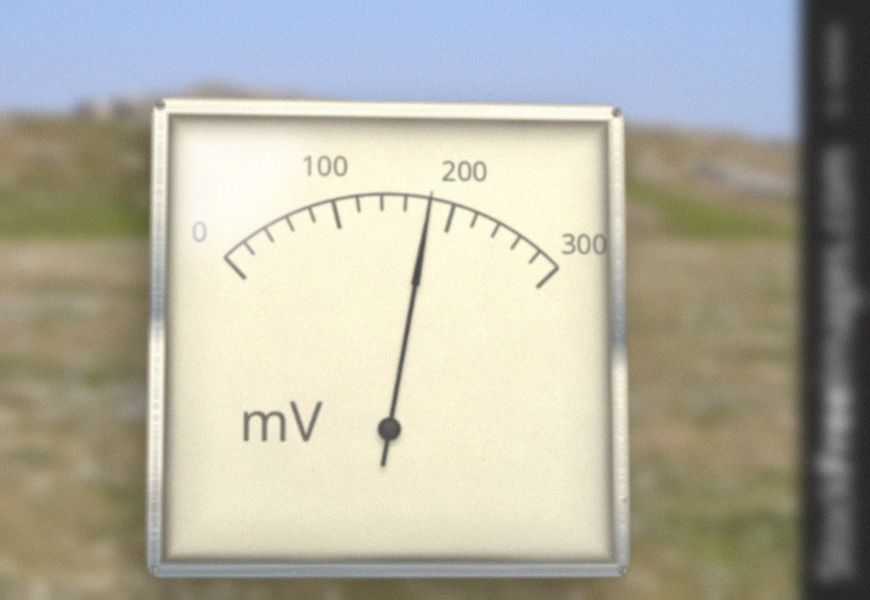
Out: 180mV
